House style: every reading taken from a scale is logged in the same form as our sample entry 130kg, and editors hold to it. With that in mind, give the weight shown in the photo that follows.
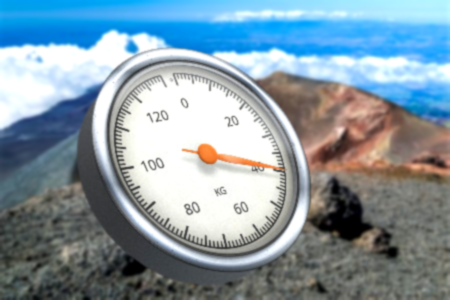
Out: 40kg
